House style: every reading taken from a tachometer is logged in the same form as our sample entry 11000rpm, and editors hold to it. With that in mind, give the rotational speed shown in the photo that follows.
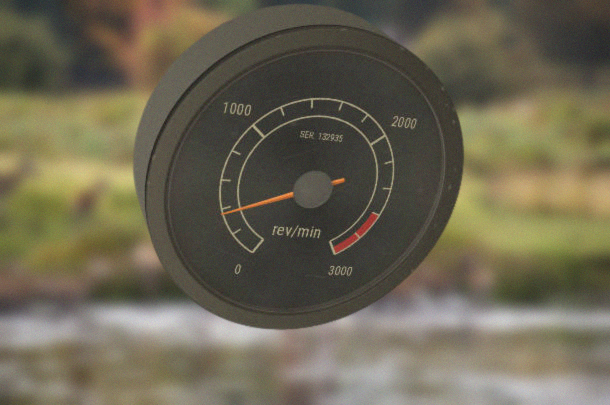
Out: 400rpm
